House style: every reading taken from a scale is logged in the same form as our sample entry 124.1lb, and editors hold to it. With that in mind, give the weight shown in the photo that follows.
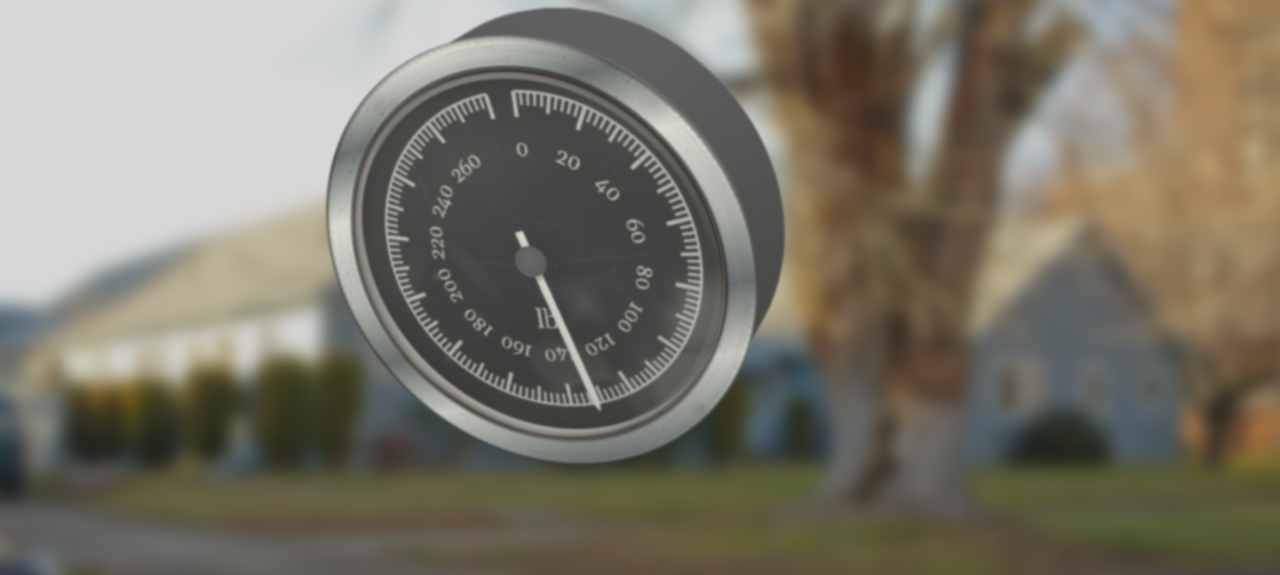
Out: 130lb
